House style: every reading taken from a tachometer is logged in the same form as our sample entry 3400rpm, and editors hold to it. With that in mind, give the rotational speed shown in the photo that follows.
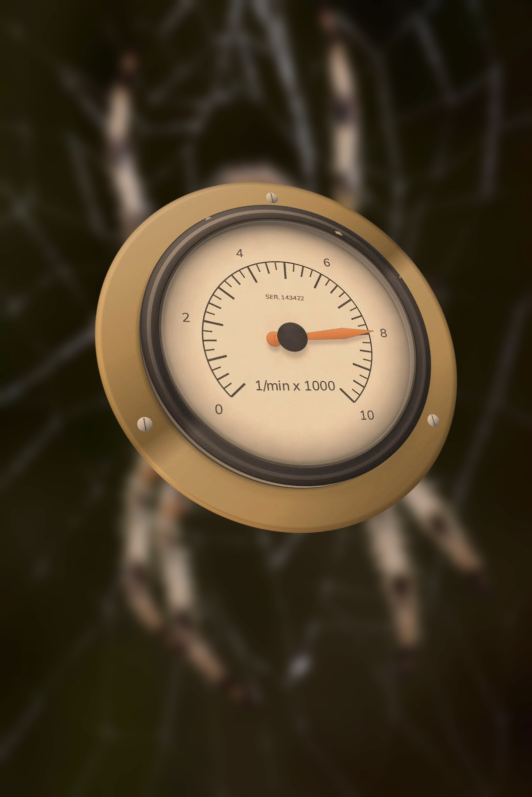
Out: 8000rpm
